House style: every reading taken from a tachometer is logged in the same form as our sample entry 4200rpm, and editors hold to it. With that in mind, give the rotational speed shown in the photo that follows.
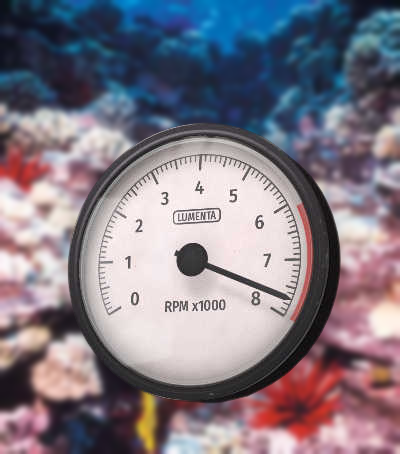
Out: 7700rpm
